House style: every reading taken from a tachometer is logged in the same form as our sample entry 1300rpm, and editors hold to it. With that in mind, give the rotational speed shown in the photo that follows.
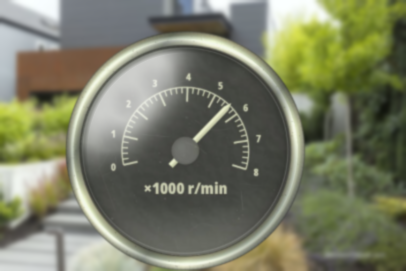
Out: 5600rpm
